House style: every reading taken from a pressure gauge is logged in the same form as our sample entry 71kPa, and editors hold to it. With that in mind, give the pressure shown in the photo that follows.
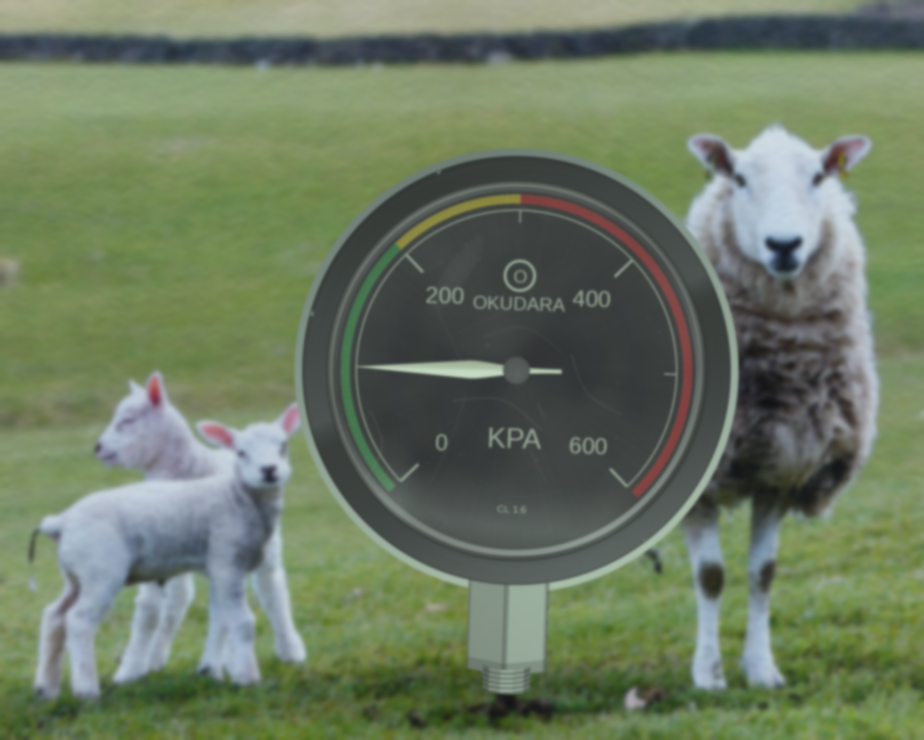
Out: 100kPa
